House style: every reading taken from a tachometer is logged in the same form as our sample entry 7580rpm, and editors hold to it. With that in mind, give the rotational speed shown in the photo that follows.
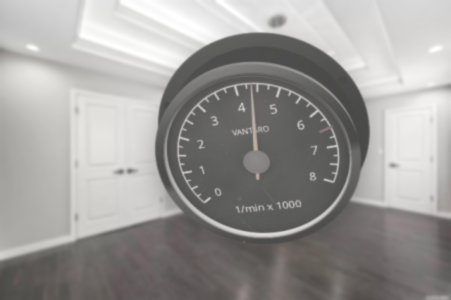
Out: 4375rpm
